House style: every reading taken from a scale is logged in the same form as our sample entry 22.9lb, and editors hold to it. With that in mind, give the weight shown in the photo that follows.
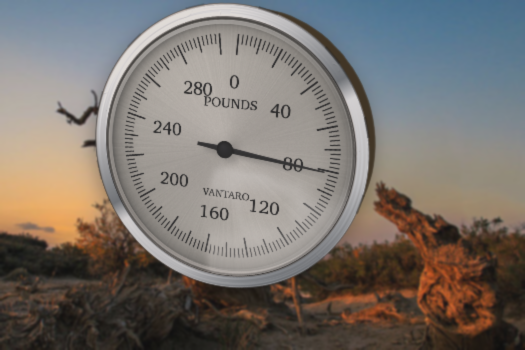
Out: 80lb
